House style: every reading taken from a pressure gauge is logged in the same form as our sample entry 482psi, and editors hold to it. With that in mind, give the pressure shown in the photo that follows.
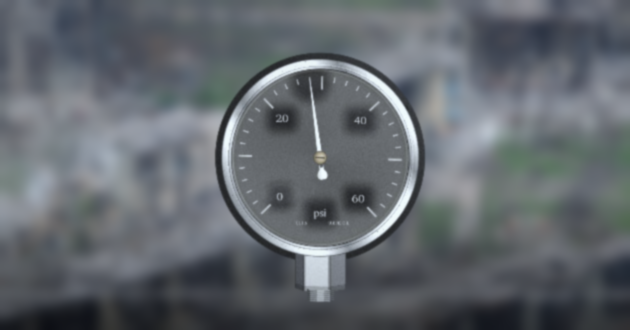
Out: 28psi
